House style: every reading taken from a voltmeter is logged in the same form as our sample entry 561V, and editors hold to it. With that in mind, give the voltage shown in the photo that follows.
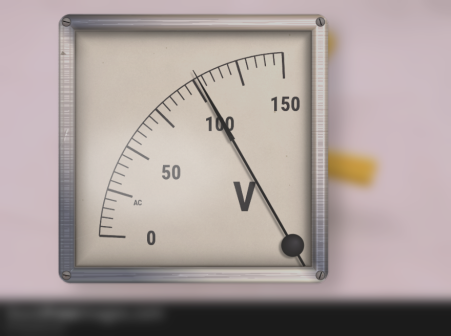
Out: 102.5V
